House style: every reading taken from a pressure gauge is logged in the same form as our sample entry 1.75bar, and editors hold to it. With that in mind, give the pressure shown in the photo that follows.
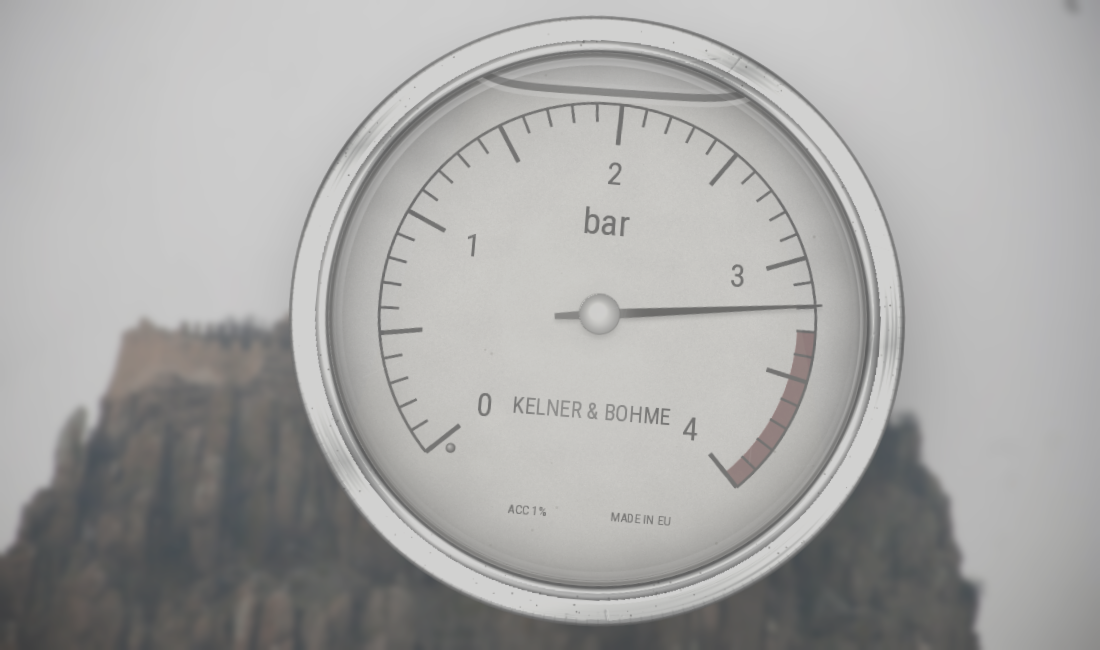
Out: 3.2bar
